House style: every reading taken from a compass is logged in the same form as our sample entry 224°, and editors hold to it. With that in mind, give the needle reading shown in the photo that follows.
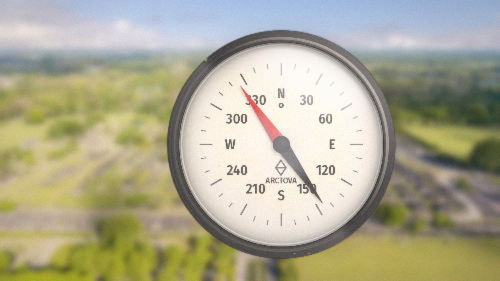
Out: 325°
